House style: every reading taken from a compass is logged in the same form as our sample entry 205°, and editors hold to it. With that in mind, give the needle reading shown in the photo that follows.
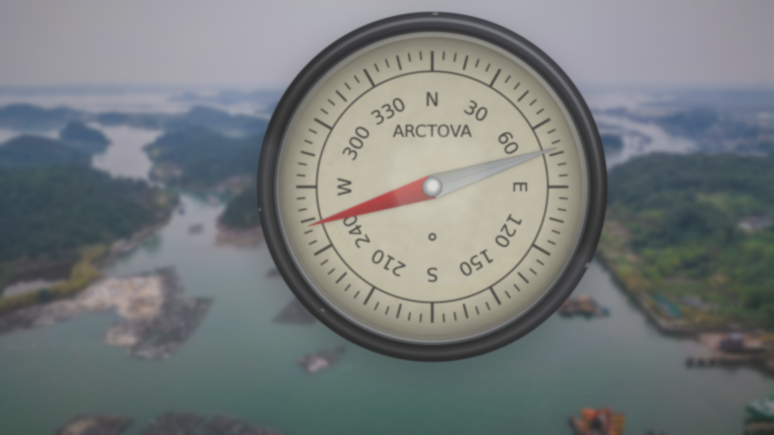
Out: 252.5°
